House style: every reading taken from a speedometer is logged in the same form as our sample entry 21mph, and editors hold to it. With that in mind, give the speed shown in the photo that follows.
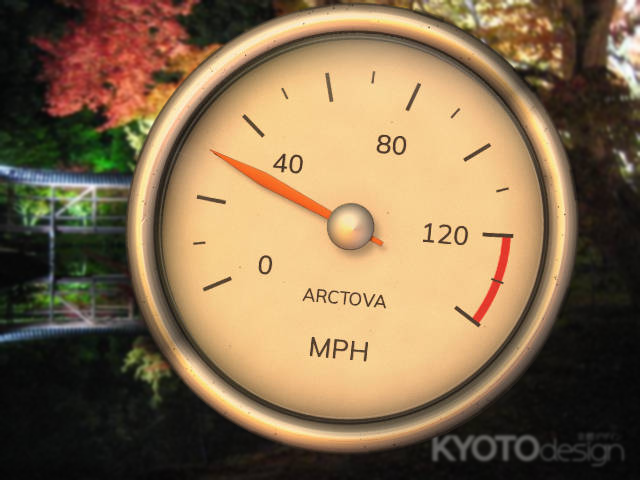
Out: 30mph
